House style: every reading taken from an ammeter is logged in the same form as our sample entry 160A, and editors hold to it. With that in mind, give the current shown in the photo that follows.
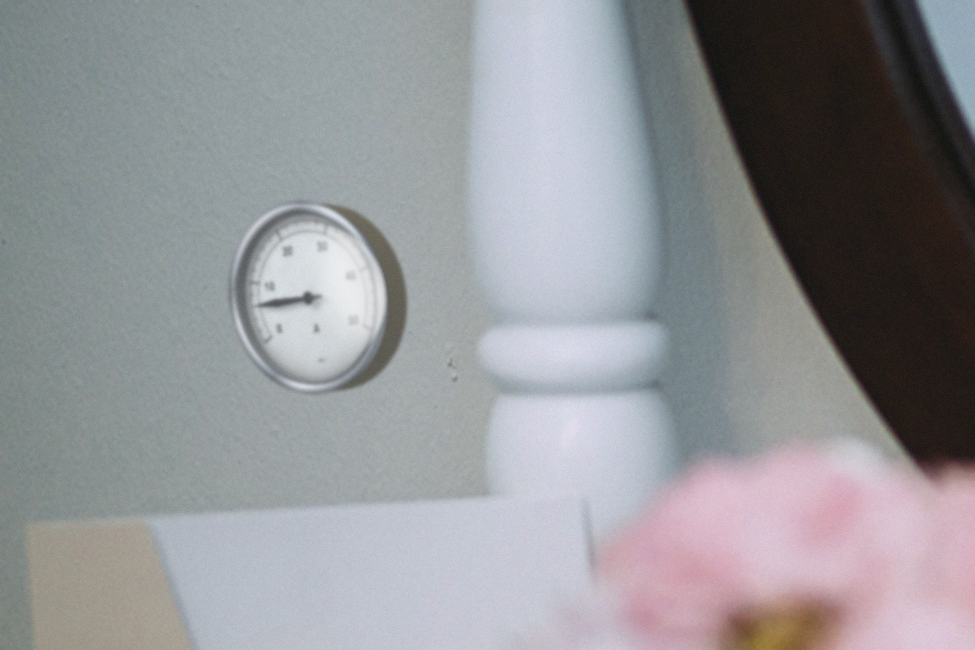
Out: 6A
